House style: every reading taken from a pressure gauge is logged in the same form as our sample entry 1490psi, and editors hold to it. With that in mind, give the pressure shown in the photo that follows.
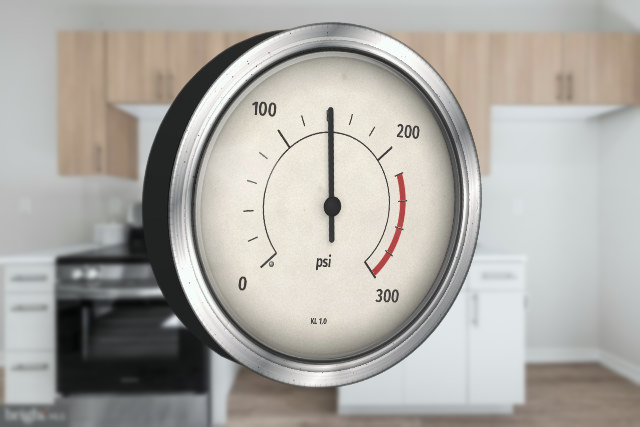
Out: 140psi
